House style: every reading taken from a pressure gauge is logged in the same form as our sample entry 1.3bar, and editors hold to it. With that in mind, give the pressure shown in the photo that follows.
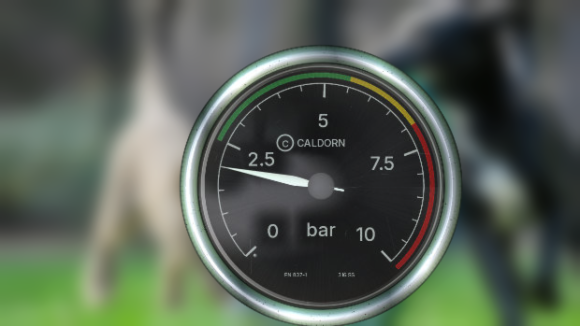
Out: 2bar
